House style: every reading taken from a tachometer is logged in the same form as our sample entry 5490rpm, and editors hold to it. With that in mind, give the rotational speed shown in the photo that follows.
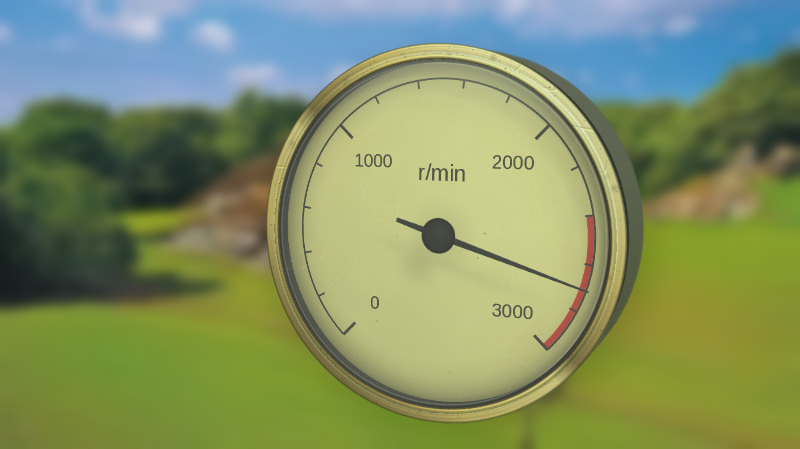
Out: 2700rpm
